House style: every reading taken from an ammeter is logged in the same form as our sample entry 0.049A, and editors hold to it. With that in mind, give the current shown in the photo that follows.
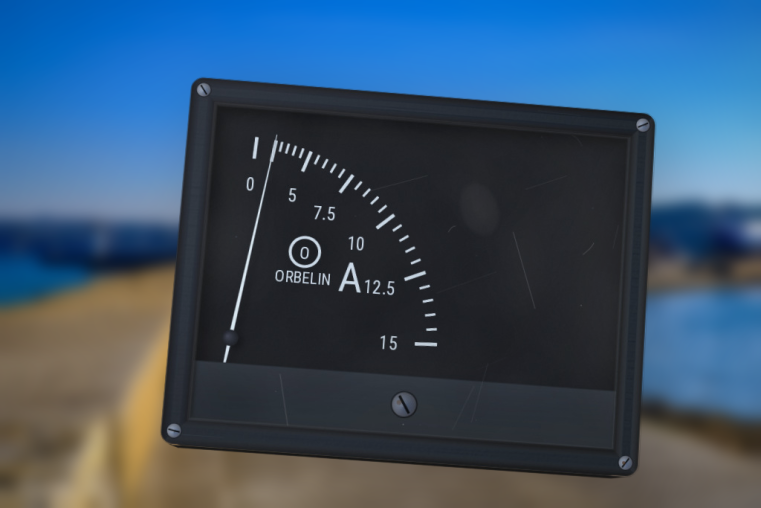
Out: 2.5A
